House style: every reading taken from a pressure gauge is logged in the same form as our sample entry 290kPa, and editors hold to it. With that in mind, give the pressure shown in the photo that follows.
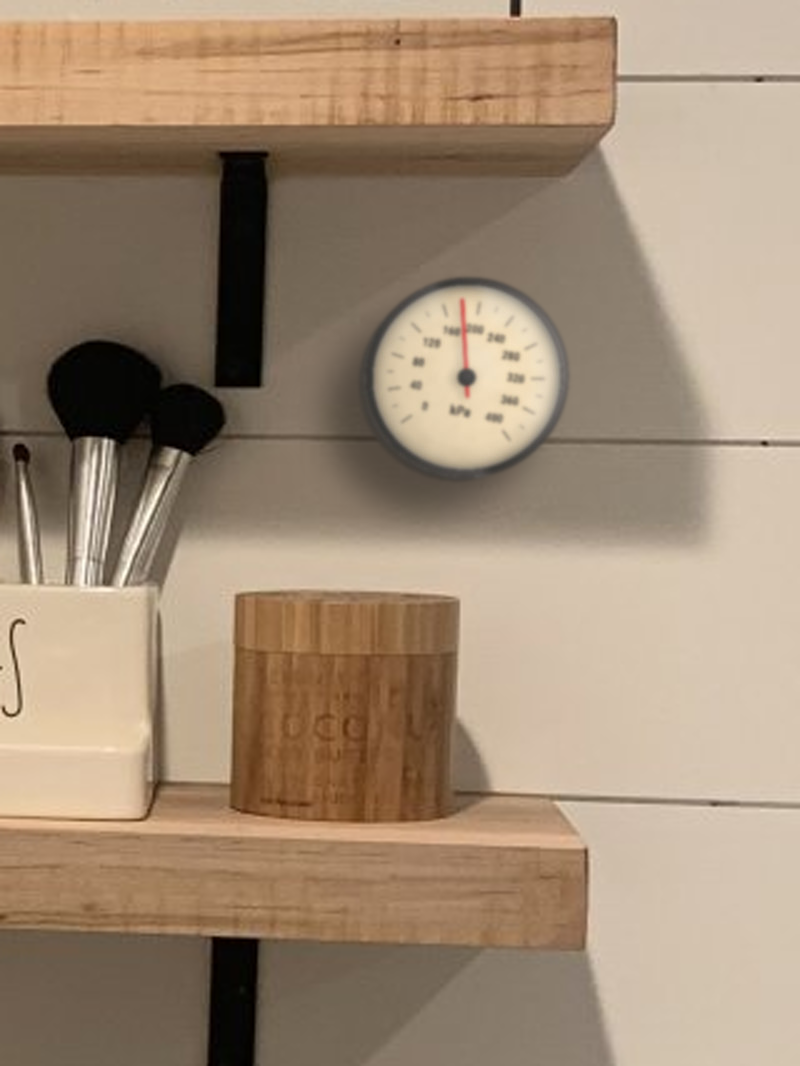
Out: 180kPa
